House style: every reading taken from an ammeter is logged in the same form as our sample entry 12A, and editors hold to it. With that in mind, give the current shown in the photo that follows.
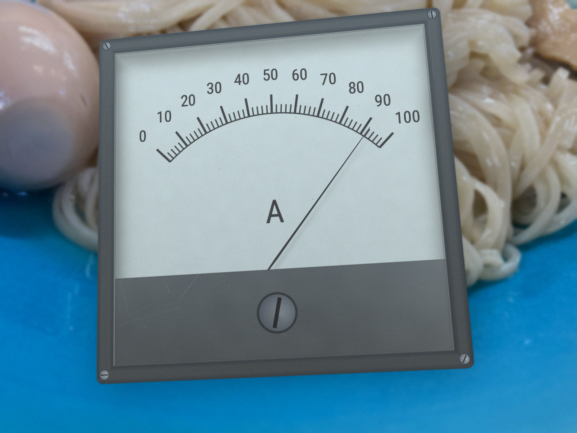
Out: 92A
